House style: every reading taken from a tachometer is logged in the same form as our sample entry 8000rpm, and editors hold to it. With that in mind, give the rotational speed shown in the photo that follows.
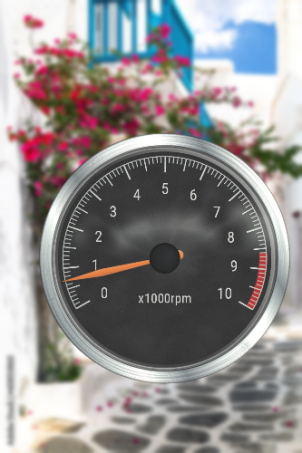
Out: 700rpm
